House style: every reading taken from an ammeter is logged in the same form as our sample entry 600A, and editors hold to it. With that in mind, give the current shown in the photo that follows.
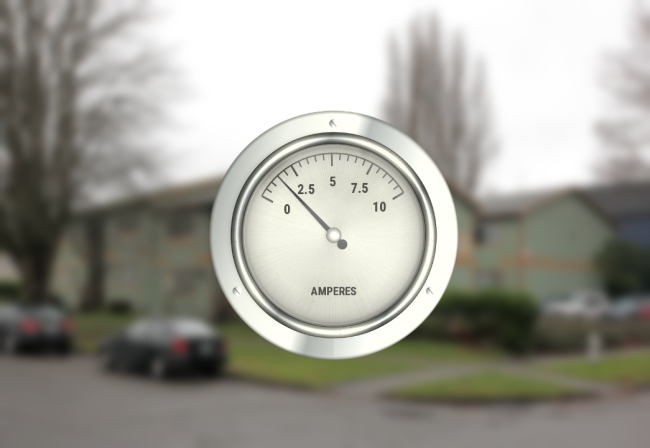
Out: 1.5A
